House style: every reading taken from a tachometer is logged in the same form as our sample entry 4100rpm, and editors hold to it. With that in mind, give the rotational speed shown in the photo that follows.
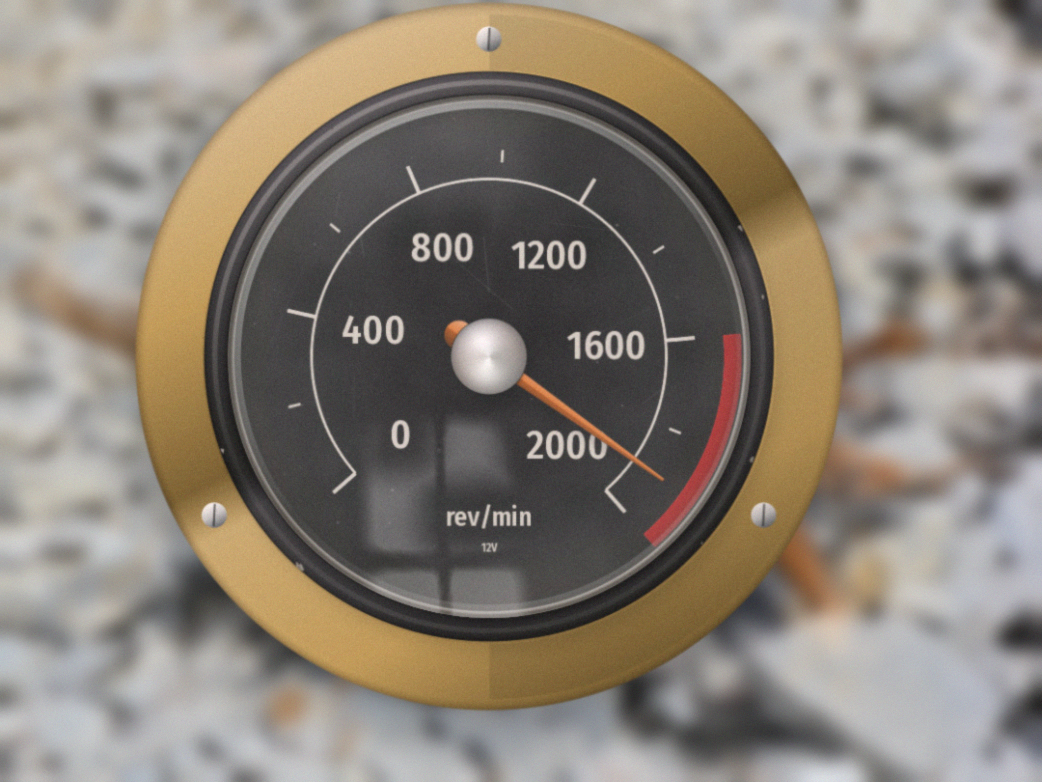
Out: 1900rpm
